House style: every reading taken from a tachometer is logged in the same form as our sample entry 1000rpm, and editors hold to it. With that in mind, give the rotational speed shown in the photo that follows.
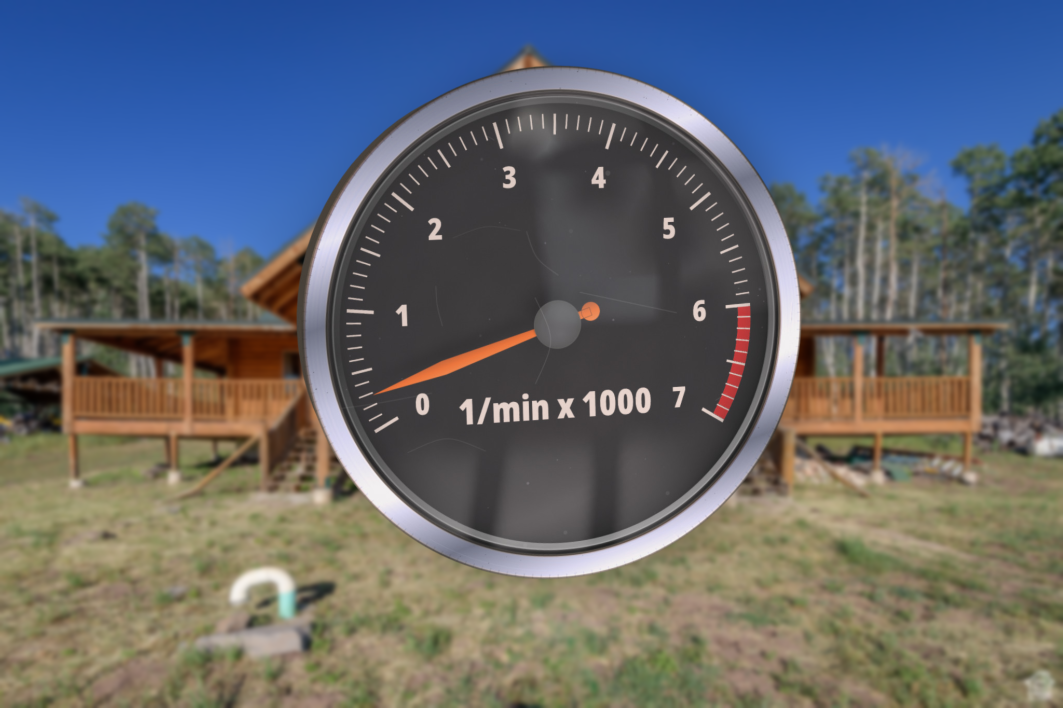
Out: 300rpm
